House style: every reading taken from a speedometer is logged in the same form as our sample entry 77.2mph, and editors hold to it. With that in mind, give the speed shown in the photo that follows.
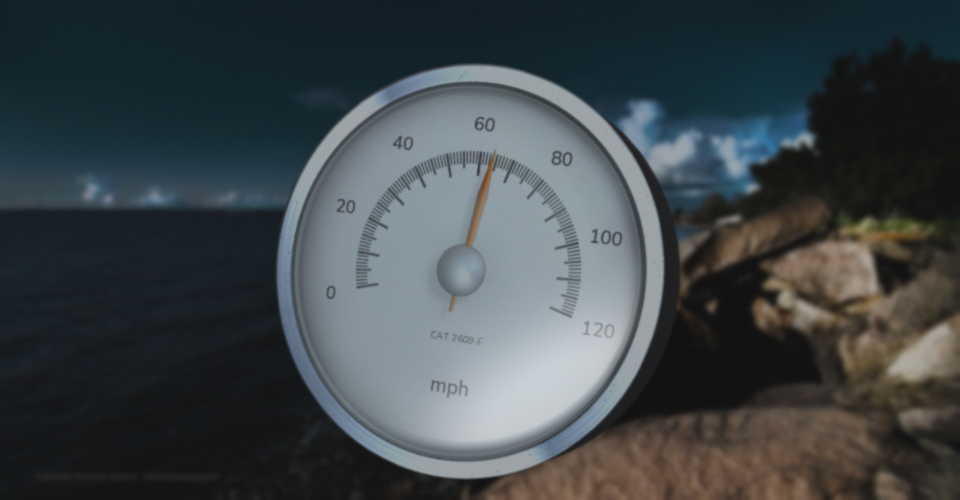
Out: 65mph
